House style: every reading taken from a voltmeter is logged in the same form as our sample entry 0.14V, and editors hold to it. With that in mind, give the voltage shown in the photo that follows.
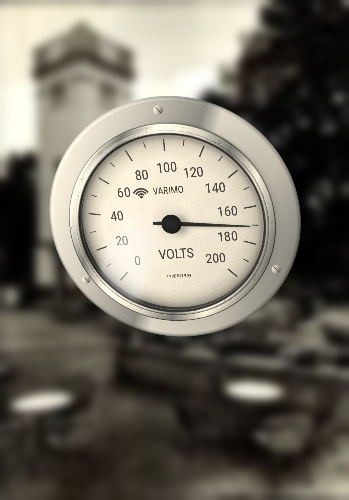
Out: 170V
